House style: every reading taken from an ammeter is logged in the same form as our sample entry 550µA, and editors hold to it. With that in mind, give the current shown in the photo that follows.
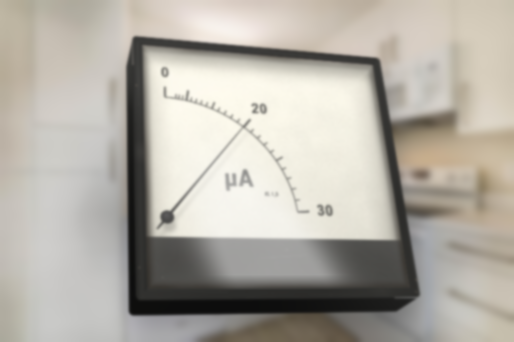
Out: 20µA
